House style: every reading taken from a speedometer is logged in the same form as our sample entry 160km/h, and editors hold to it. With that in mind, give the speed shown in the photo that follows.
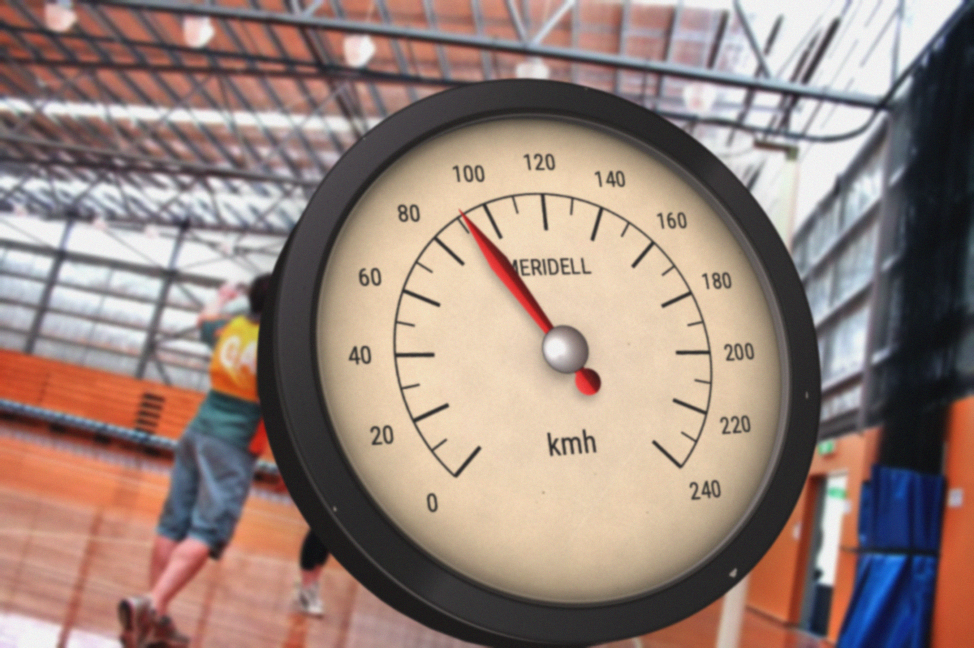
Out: 90km/h
